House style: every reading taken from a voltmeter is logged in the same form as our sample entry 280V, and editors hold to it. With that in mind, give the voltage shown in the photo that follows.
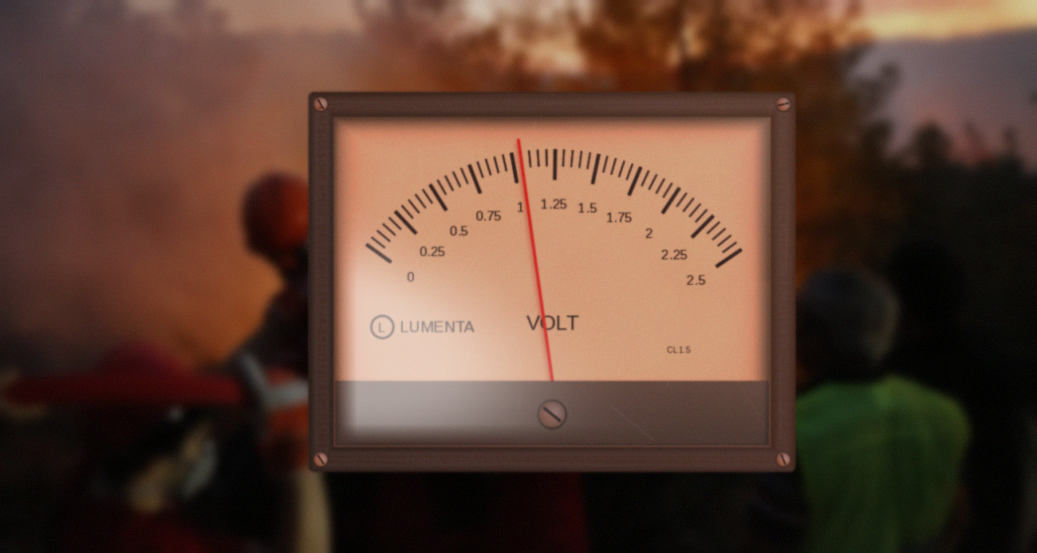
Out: 1.05V
